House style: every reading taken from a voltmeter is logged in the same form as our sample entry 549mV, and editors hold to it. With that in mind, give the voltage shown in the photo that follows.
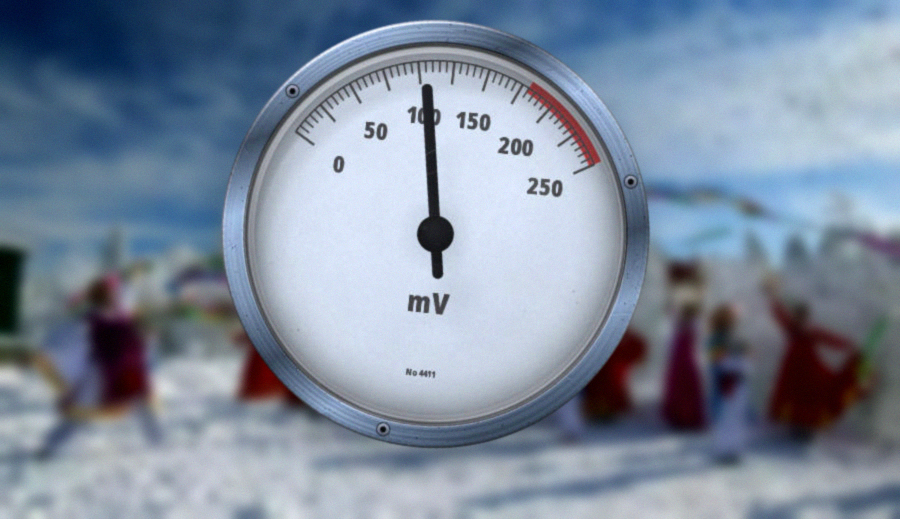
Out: 105mV
